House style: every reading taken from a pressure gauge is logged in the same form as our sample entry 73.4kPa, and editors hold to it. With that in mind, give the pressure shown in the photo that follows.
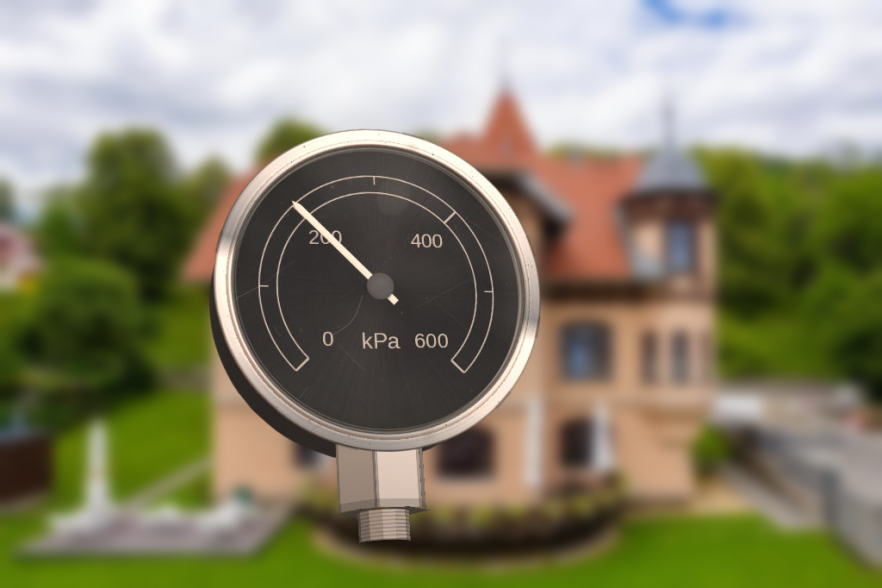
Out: 200kPa
